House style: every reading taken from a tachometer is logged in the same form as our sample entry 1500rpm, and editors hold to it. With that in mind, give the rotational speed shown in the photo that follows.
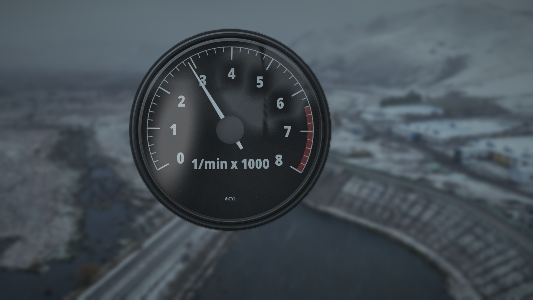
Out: 2900rpm
